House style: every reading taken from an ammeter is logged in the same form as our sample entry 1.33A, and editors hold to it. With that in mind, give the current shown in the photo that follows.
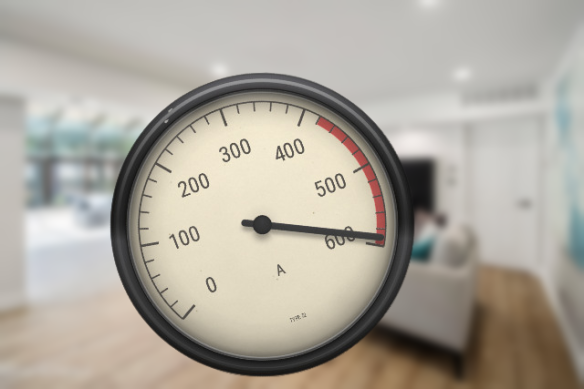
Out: 590A
